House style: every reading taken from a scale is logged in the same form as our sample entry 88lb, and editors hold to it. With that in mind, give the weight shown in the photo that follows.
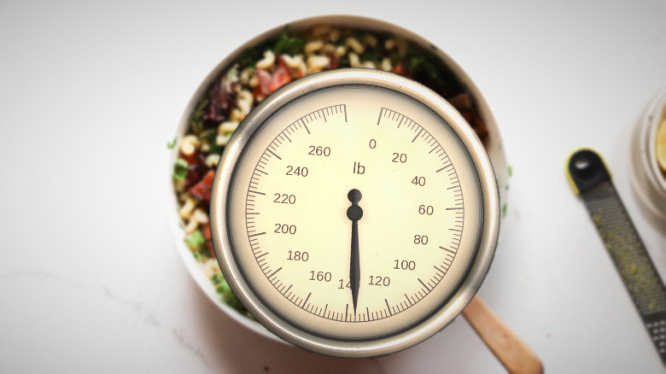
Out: 136lb
